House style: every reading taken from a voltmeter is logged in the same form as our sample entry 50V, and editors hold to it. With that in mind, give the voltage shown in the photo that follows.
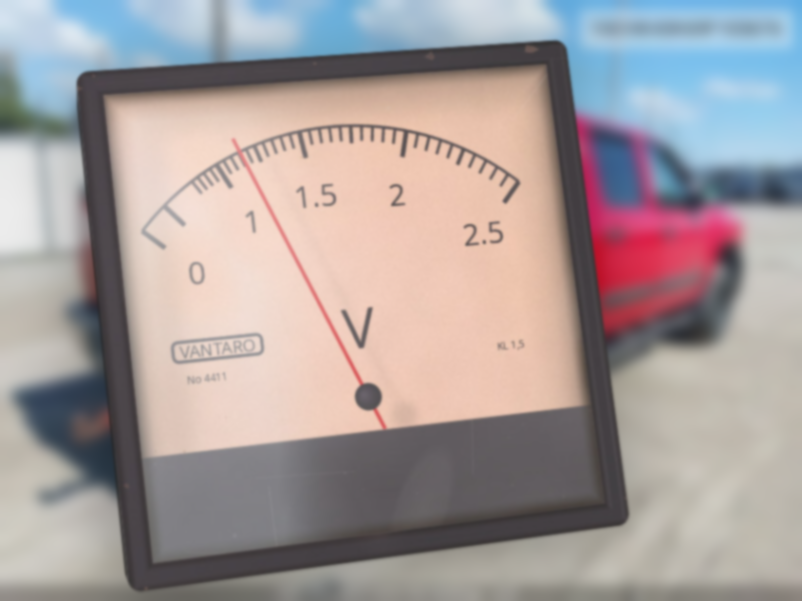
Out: 1.15V
